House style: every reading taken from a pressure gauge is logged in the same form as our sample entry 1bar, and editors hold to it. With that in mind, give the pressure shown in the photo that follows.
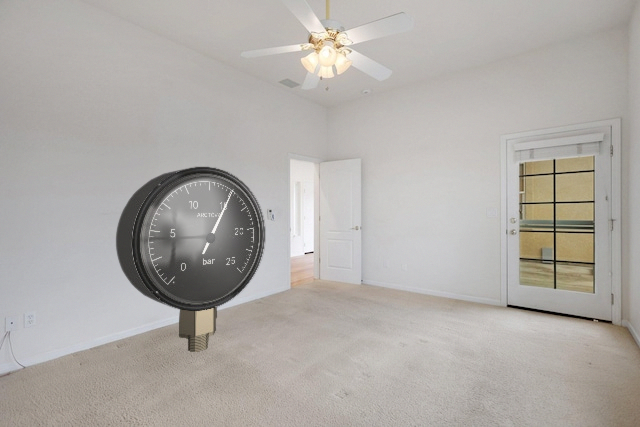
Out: 15bar
